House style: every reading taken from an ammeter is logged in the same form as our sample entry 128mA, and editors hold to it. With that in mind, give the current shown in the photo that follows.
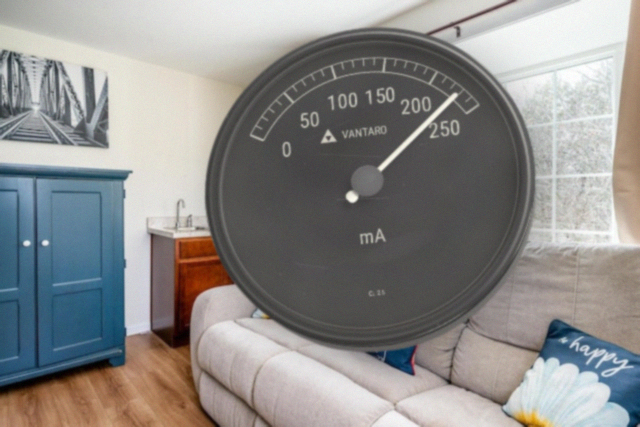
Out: 230mA
